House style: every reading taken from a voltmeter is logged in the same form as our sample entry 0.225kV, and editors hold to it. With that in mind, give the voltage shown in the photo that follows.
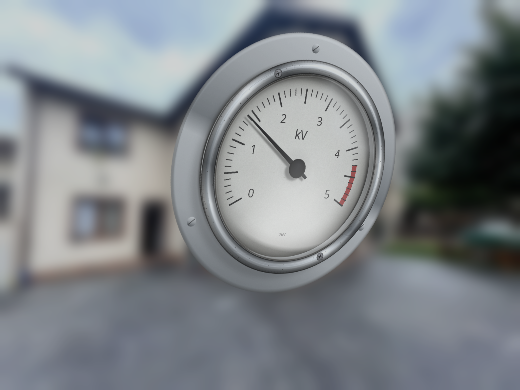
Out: 1.4kV
